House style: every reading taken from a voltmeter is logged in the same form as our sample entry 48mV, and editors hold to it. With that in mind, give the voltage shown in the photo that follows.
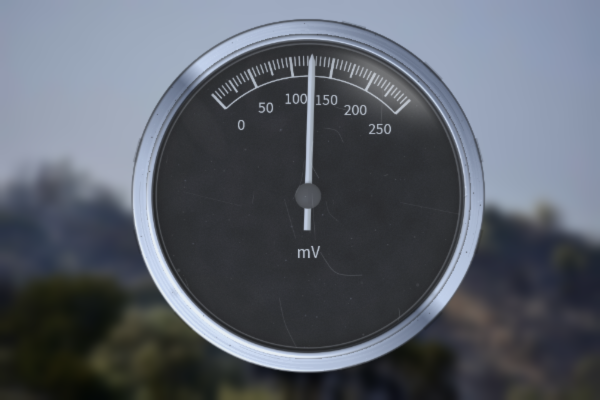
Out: 125mV
